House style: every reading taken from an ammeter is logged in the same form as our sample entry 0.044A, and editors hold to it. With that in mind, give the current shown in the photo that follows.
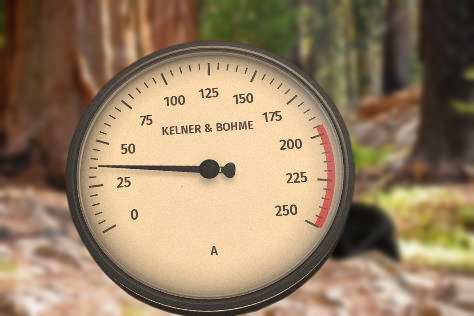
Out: 35A
